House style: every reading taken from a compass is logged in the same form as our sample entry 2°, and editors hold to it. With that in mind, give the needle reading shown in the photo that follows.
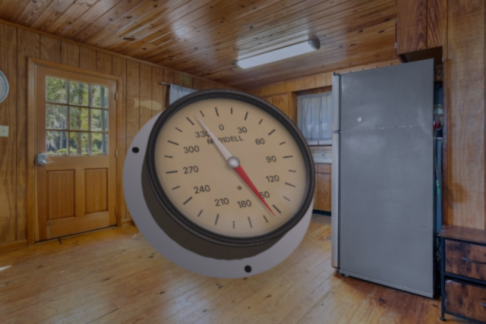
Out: 157.5°
